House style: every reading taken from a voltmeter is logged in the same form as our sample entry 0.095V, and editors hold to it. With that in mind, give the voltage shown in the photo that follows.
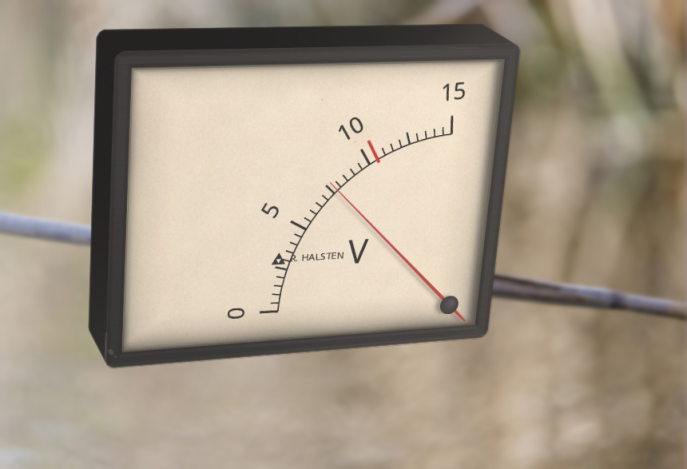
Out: 7.75V
